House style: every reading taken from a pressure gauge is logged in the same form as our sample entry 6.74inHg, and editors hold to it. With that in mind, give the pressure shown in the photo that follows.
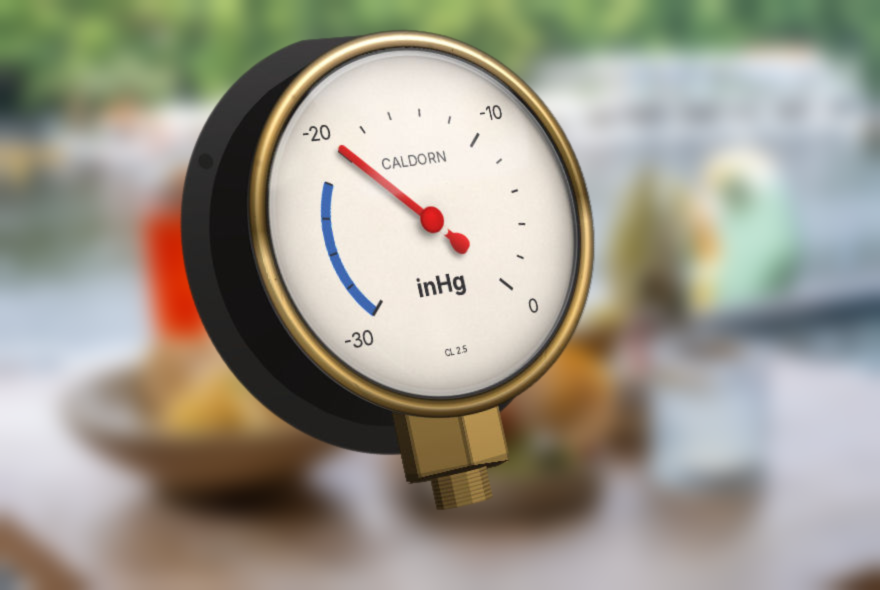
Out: -20inHg
